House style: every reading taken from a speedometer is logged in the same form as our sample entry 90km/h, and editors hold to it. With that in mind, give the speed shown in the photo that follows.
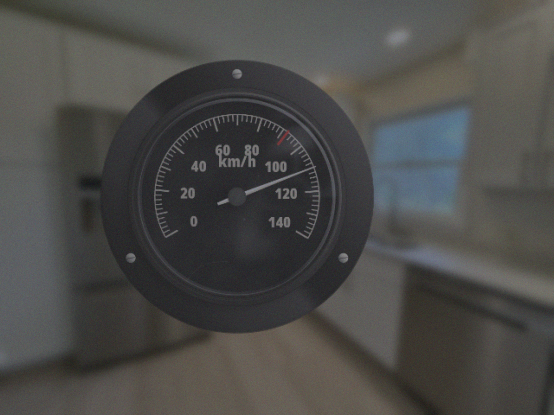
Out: 110km/h
